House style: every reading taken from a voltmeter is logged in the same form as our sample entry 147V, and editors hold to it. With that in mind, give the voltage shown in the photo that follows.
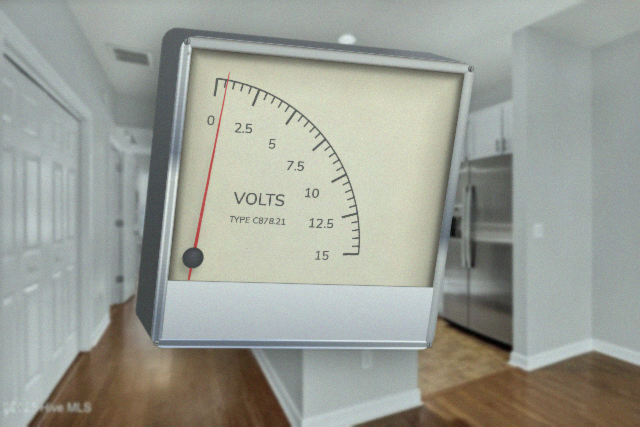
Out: 0.5V
